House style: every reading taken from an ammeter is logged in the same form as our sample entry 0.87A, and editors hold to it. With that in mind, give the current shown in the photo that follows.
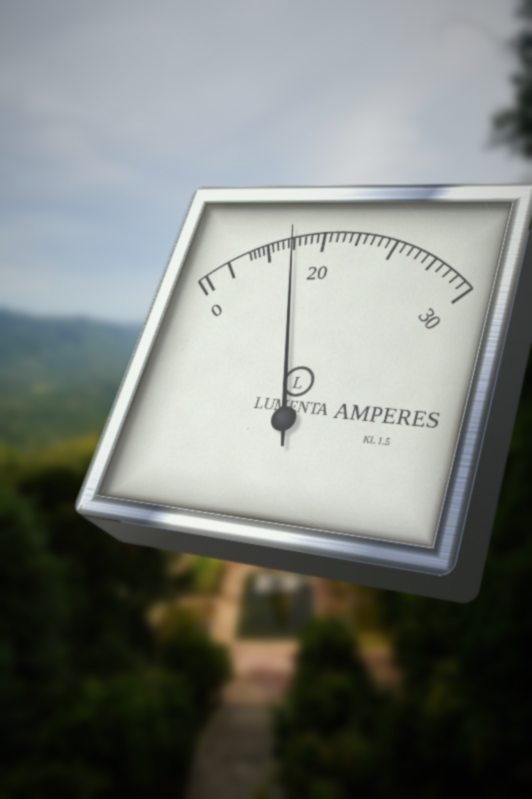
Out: 17.5A
